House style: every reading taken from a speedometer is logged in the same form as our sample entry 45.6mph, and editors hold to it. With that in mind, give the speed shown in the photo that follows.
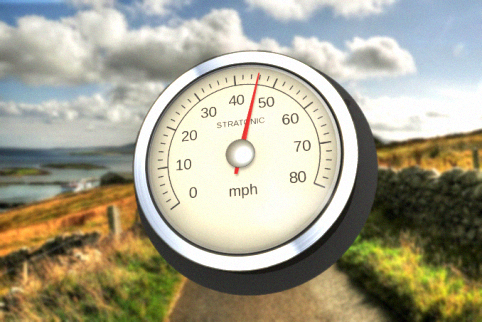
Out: 46mph
